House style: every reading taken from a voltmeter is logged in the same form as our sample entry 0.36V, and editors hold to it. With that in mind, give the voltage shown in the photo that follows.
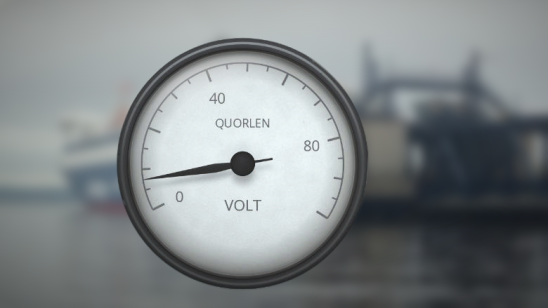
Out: 7.5V
